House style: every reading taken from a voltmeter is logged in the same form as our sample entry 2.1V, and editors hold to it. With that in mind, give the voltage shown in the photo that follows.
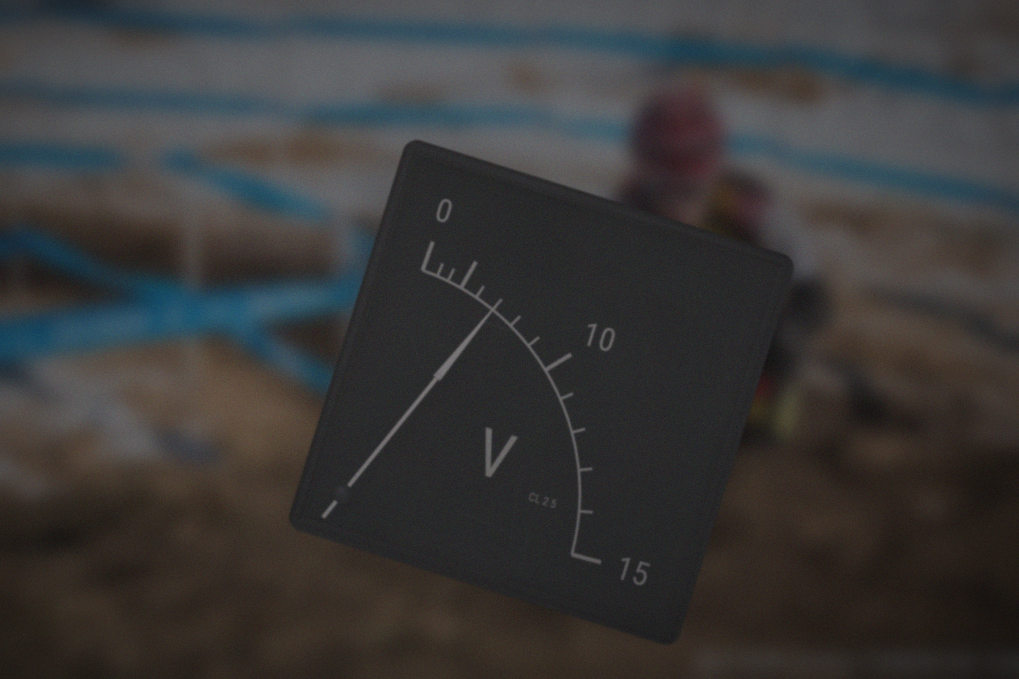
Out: 7V
